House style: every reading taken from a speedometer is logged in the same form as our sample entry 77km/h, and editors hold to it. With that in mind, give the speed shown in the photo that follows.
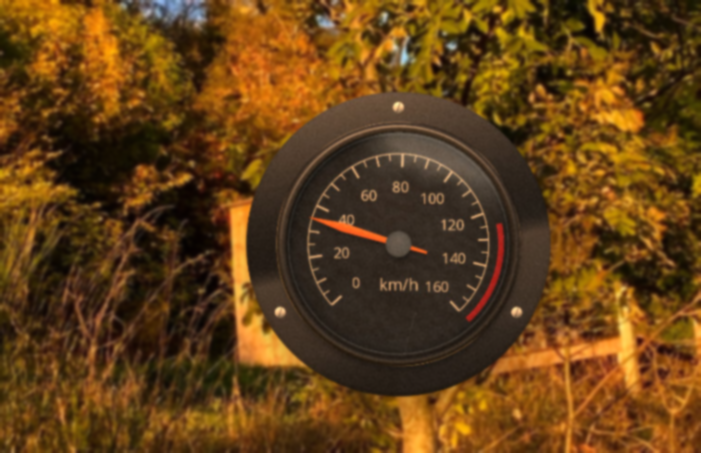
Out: 35km/h
